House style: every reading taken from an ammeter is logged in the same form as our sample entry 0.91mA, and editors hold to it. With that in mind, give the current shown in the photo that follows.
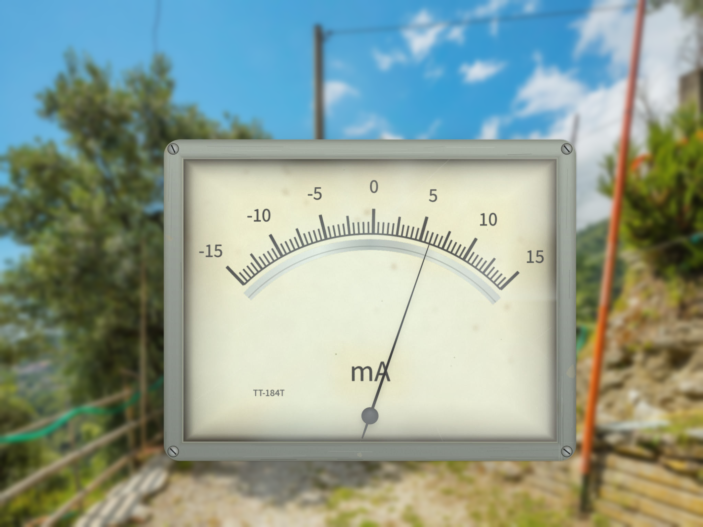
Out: 6mA
